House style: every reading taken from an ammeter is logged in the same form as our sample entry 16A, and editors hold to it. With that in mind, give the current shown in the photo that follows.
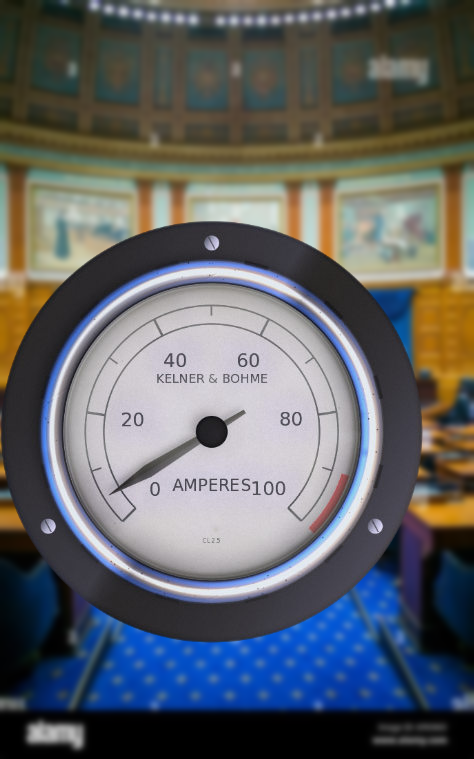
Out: 5A
